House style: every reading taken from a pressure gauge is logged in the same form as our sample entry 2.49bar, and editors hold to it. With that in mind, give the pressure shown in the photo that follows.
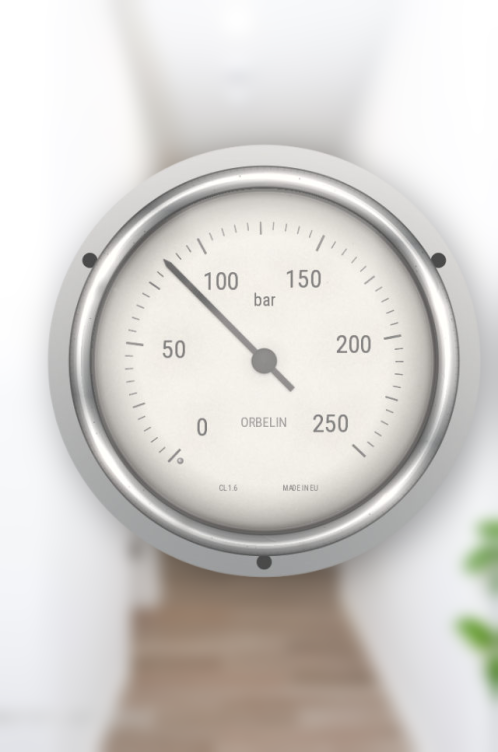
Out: 85bar
